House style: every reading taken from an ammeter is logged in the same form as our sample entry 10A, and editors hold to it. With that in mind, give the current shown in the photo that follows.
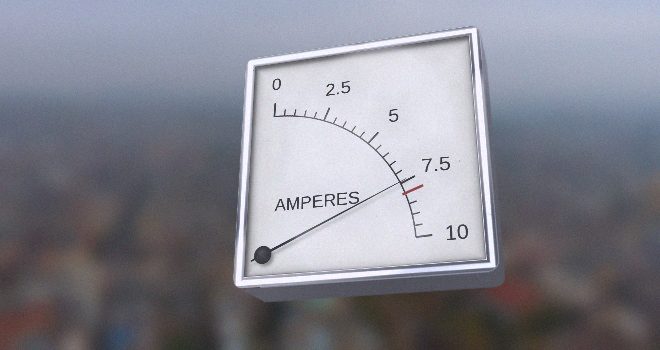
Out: 7.5A
